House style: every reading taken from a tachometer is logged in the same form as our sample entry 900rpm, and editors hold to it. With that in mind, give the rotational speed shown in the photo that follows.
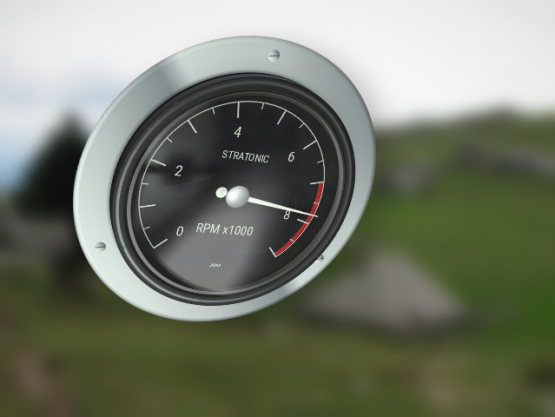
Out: 7750rpm
